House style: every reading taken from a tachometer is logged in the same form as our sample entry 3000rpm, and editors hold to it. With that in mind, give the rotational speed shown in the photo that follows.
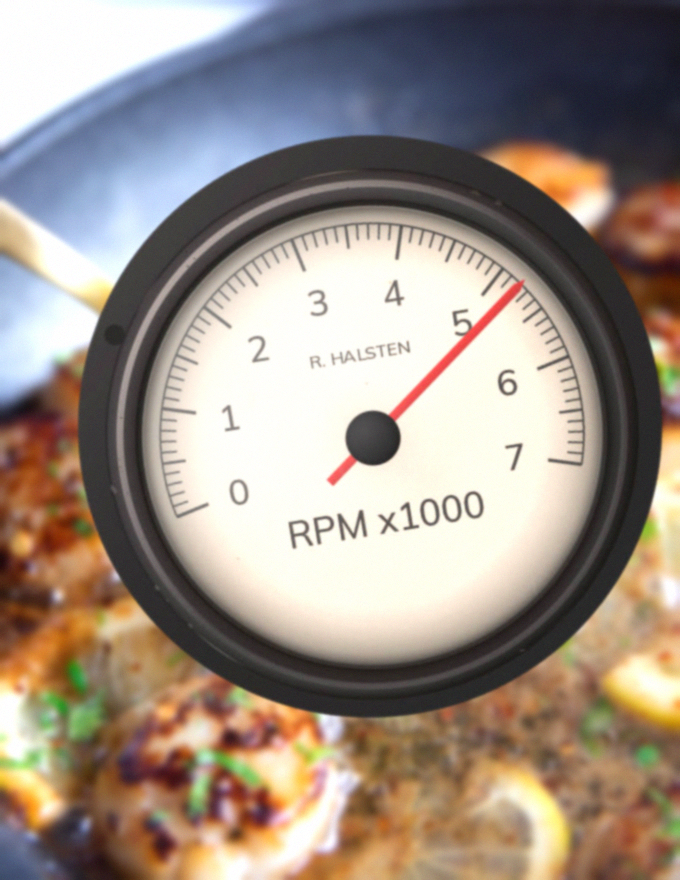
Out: 5200rpm
